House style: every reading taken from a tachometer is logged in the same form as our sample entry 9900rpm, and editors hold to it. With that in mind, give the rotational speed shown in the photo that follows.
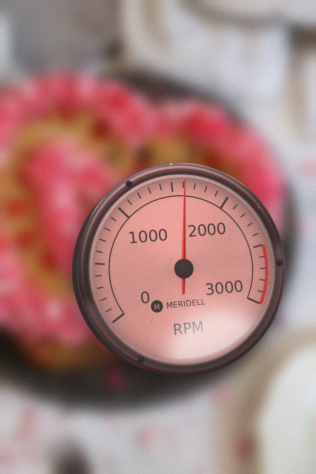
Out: 1600rpm
